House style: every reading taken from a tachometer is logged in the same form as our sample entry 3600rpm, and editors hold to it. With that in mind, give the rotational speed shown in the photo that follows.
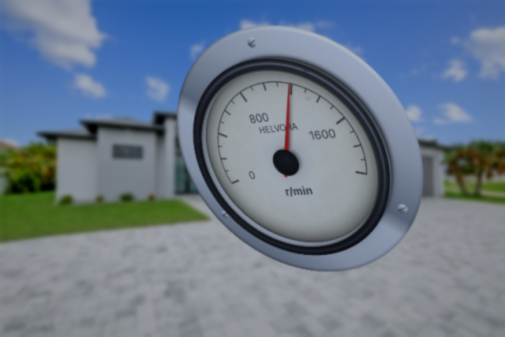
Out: 1200rpm
